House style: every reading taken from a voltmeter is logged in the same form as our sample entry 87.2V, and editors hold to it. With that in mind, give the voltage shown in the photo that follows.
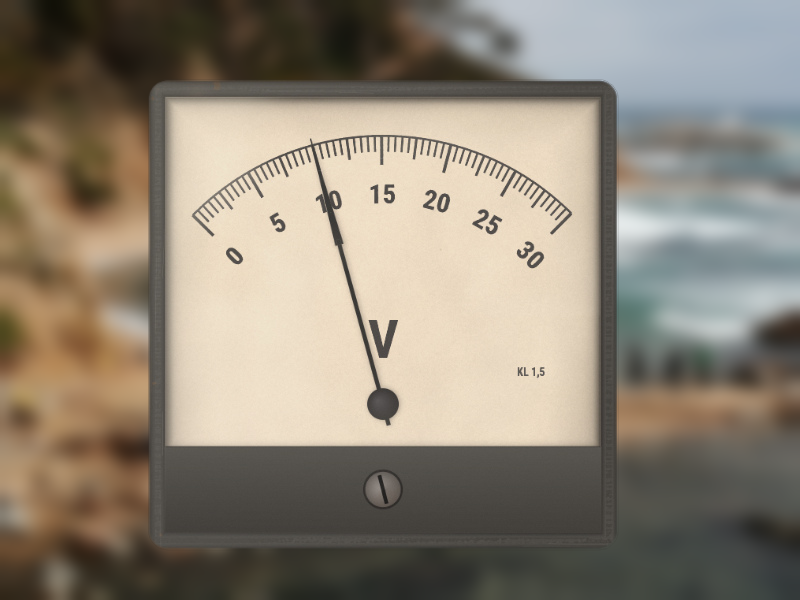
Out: 10V
